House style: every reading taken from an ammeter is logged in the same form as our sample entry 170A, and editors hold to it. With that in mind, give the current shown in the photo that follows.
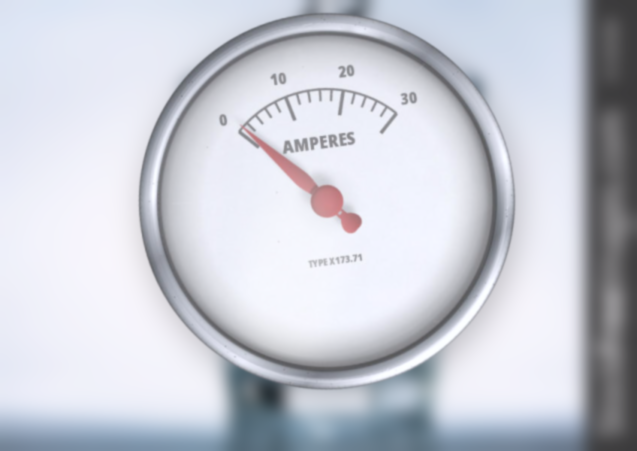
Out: 1A
